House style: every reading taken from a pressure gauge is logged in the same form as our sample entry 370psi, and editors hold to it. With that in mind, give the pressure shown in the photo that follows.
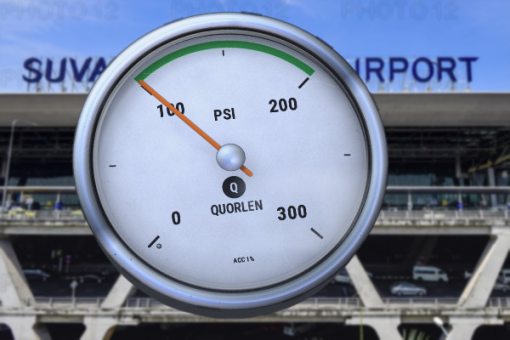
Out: 100psi
